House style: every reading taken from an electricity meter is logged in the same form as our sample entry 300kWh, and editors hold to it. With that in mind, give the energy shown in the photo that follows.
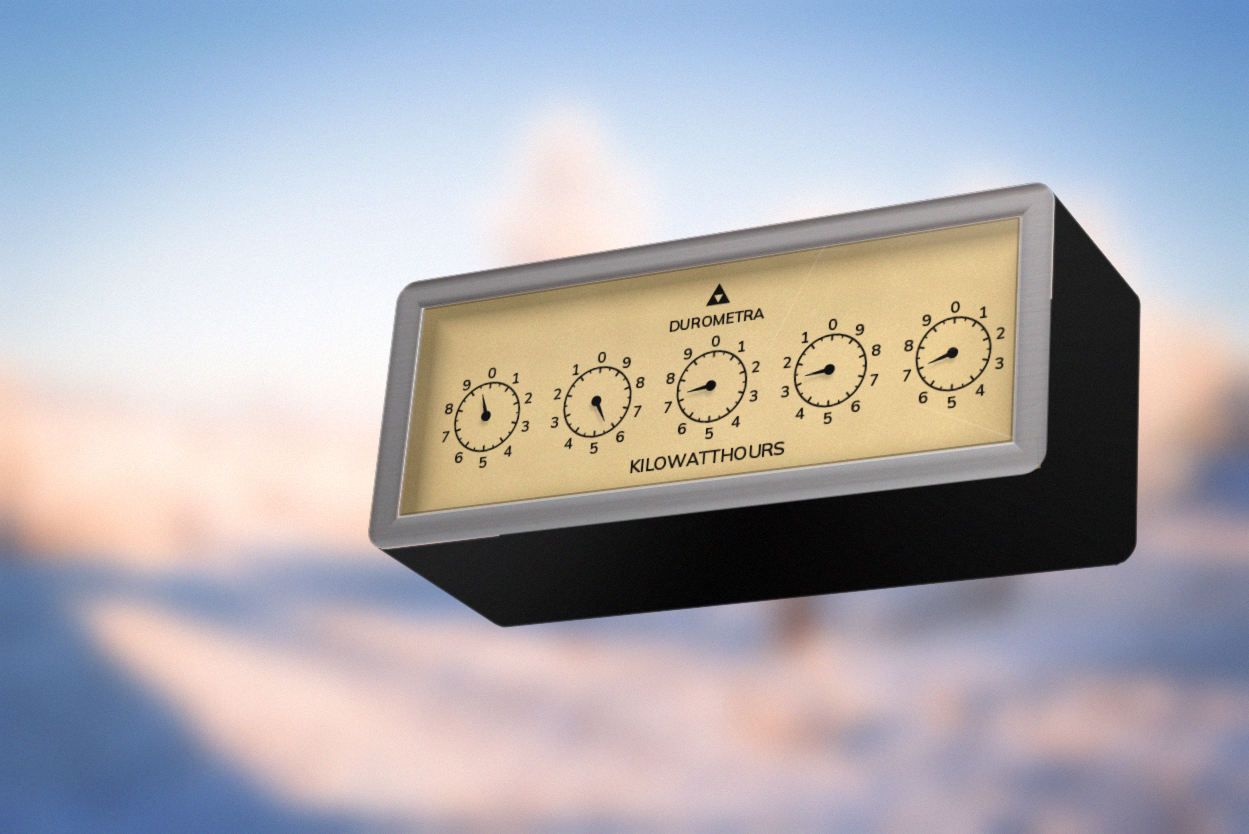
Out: 95727kWh
